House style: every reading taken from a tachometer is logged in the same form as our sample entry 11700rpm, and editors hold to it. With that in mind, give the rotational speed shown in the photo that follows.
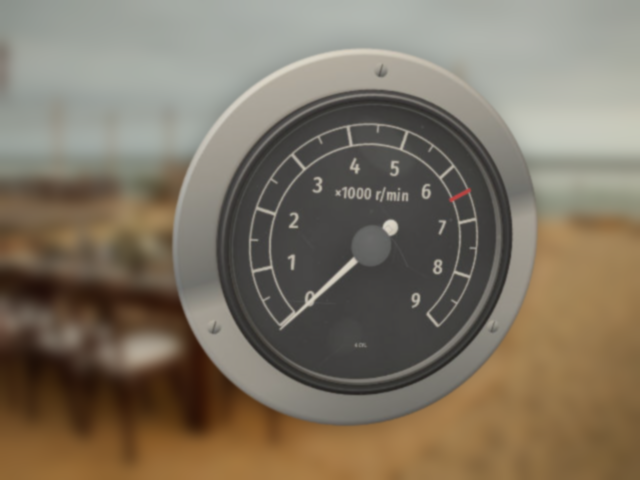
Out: 0rpm
